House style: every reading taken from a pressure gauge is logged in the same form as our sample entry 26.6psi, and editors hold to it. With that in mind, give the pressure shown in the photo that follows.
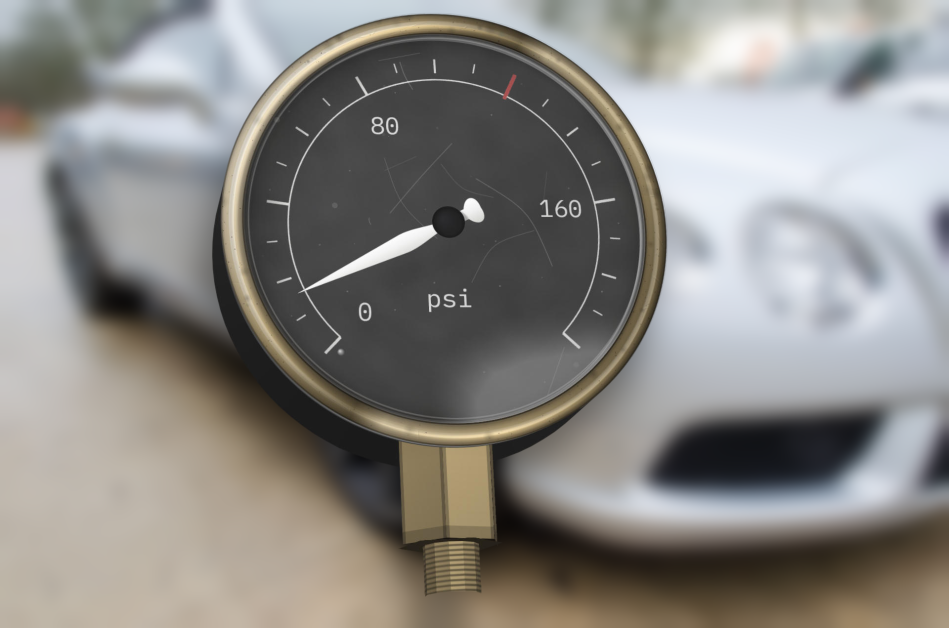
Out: 15psi
